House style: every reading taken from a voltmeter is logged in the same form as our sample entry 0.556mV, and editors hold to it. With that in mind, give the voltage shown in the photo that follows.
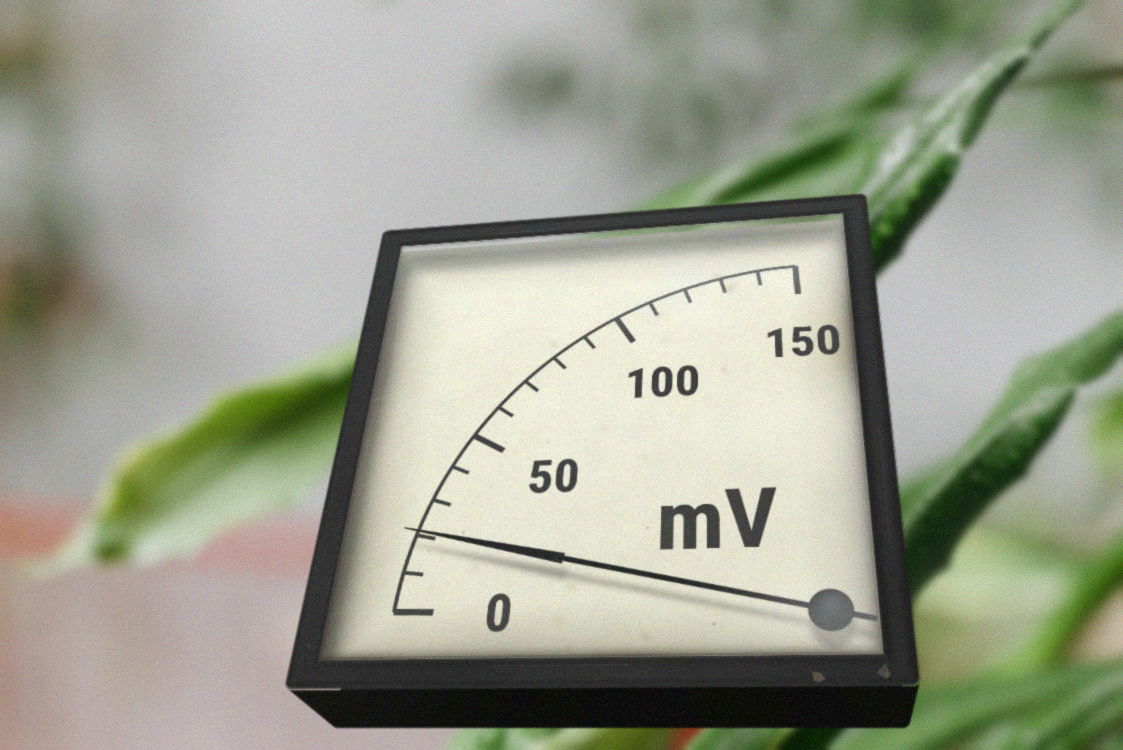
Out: 20mV
